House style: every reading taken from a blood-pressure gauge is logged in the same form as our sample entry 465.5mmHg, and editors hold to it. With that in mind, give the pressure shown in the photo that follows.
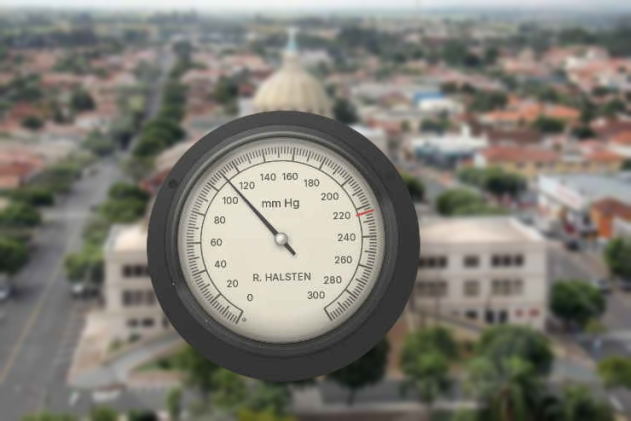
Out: 110mmHg
